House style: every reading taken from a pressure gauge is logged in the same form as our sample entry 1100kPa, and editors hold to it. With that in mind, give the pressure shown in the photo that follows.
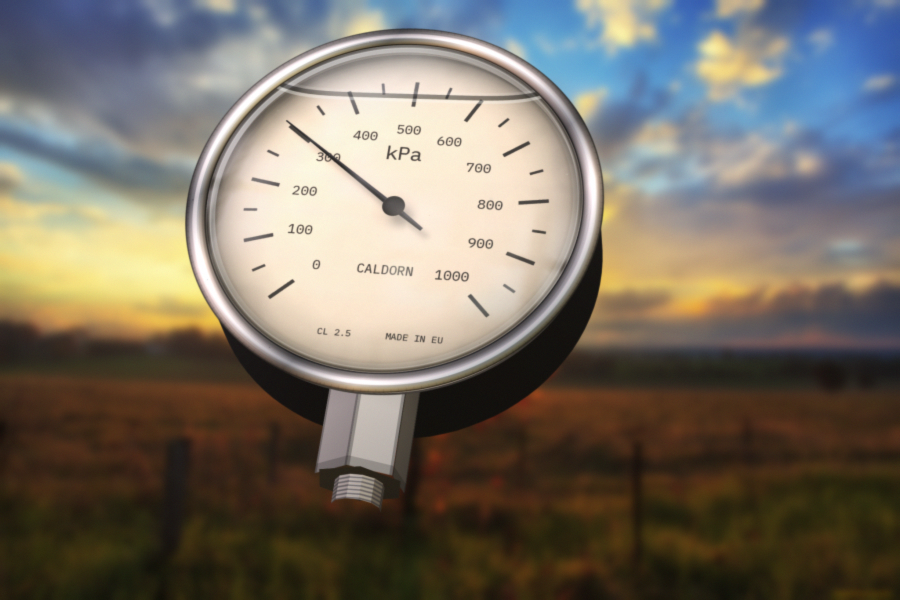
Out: 300kPa
